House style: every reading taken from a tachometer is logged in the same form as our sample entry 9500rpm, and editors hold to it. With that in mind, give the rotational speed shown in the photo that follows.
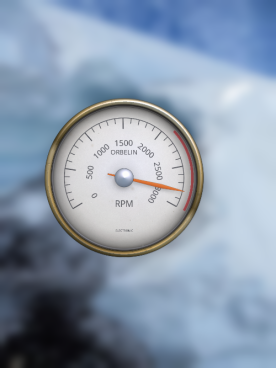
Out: 2800rpm
